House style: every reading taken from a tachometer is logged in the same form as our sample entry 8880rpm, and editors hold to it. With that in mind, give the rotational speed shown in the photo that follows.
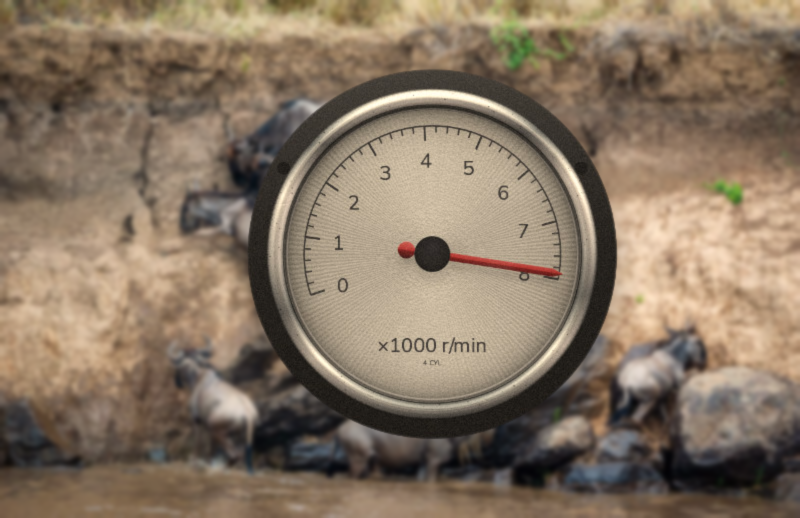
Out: 7900rpm
